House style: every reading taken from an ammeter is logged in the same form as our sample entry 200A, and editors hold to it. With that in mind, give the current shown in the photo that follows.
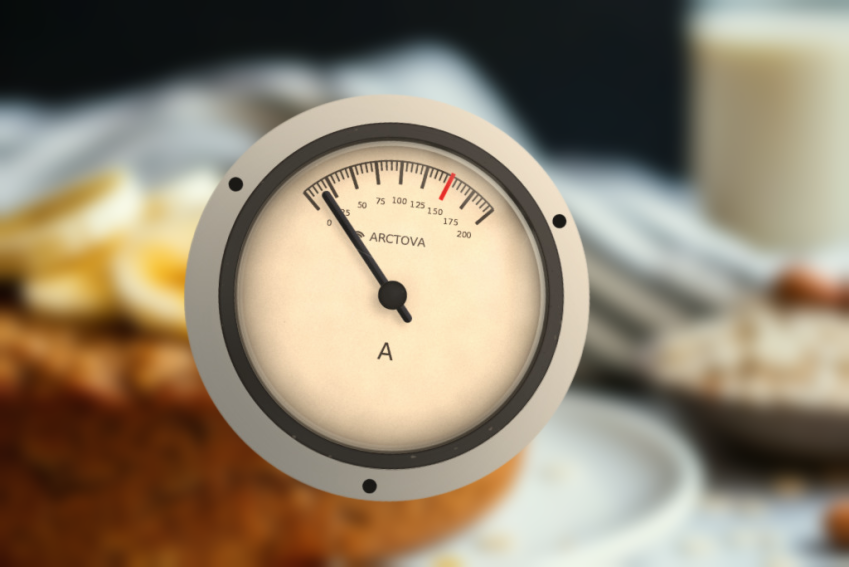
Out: 15A
